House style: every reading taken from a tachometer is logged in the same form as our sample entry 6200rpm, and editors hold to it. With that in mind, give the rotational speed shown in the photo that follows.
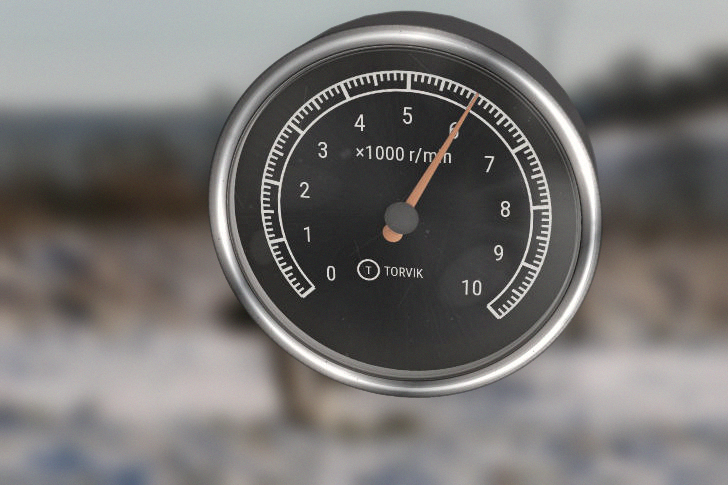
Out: 6000rpm
